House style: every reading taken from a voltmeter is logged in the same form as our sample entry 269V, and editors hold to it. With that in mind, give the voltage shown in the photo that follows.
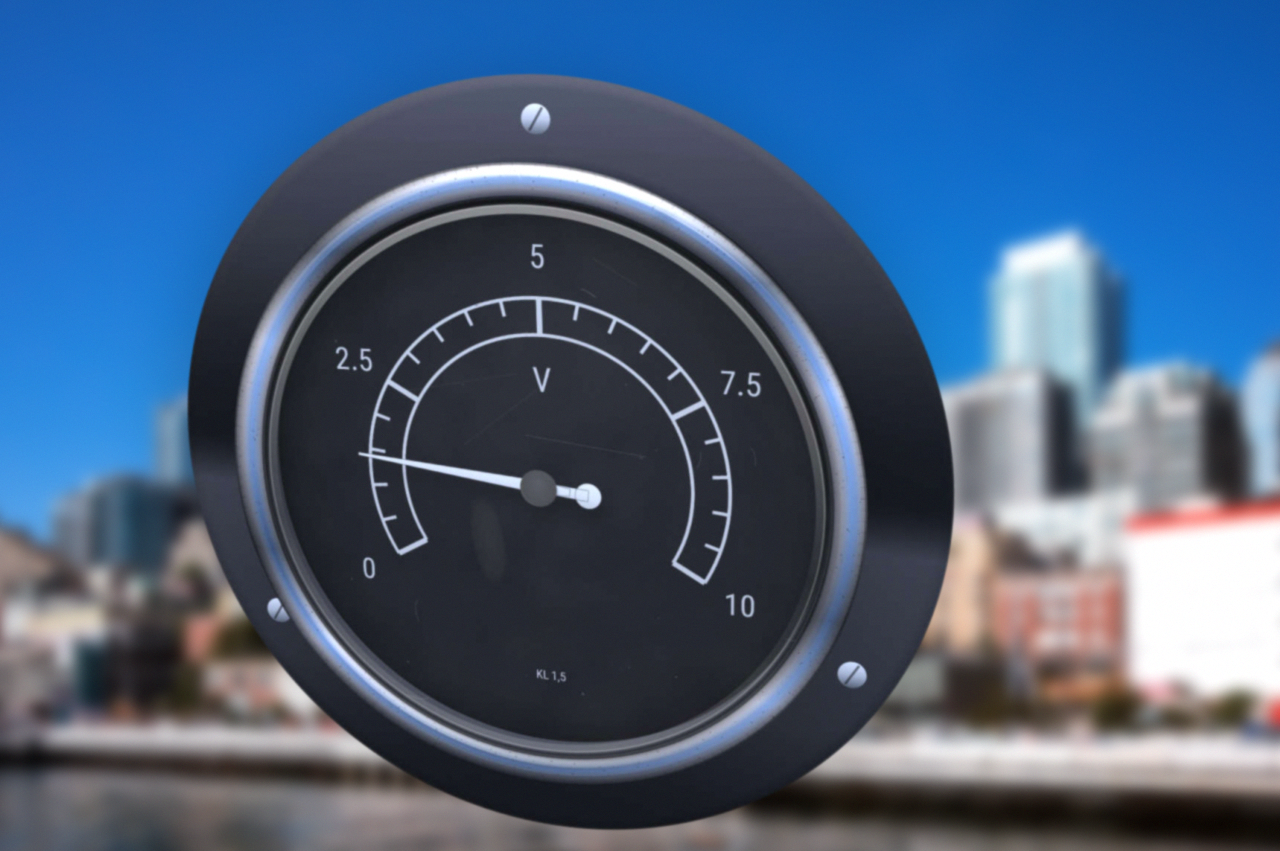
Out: 1.5V
